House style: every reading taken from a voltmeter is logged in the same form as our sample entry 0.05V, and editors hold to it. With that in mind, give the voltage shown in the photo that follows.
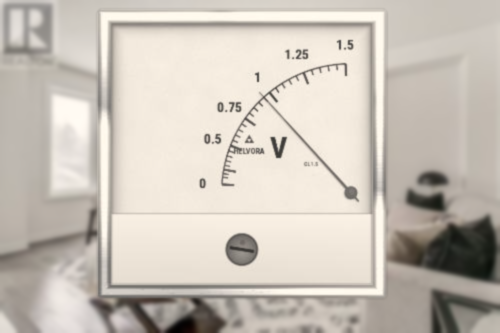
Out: 0.95V
